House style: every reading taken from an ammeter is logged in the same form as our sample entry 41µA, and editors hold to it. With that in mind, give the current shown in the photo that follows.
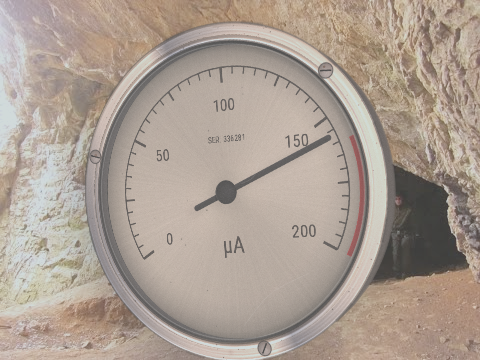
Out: 157.5µA
